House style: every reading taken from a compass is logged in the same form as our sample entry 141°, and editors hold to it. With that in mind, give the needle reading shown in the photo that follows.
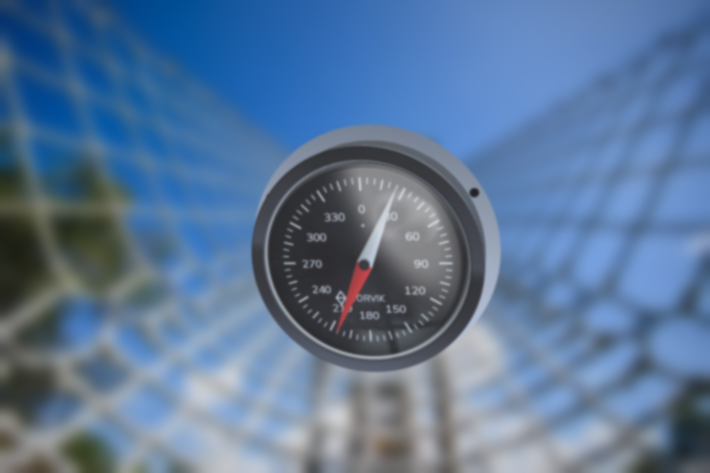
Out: 205°
